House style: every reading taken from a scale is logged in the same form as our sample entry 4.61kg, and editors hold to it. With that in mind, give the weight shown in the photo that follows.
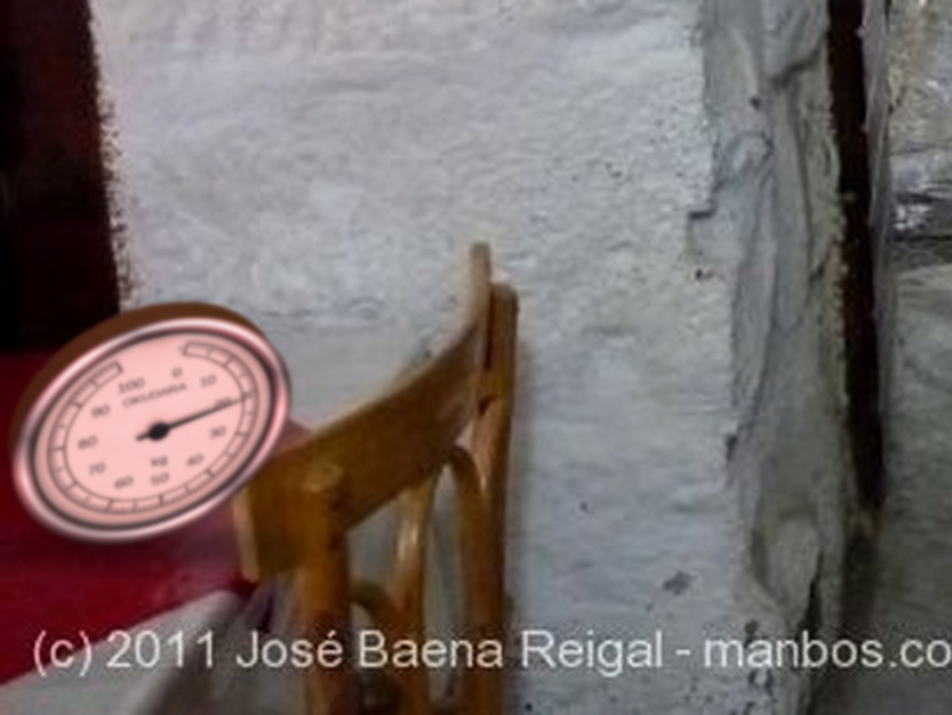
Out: 20kg
